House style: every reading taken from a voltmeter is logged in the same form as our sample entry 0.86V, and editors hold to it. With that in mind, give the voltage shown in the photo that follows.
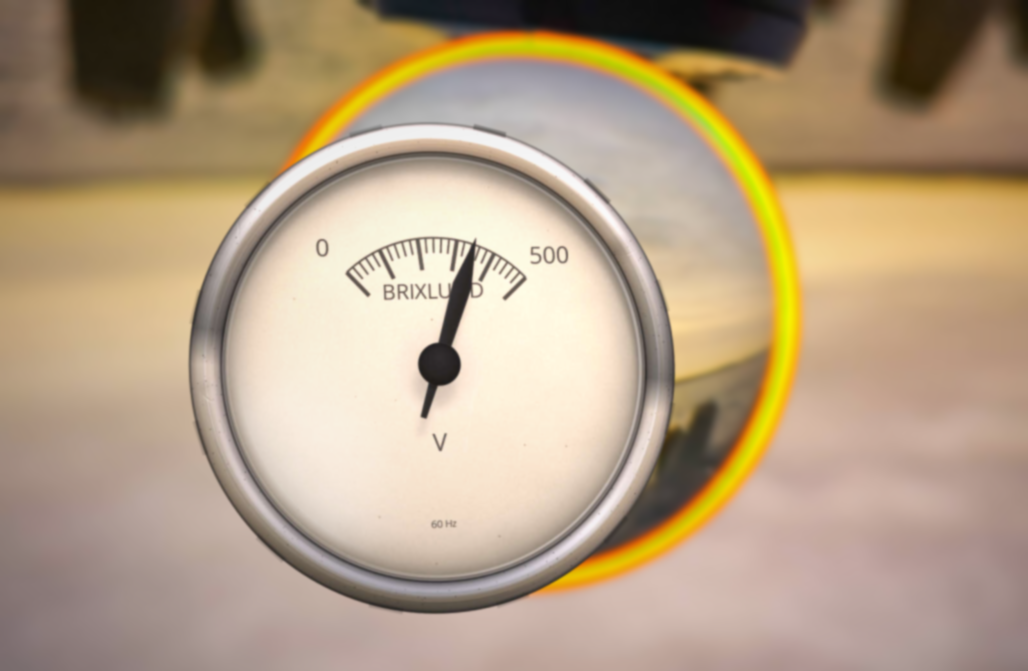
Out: 340V
